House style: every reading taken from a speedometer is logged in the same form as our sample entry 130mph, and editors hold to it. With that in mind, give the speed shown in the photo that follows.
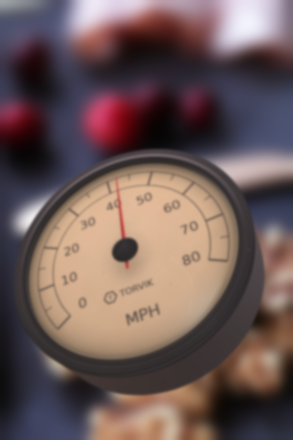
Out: 42.5mph
